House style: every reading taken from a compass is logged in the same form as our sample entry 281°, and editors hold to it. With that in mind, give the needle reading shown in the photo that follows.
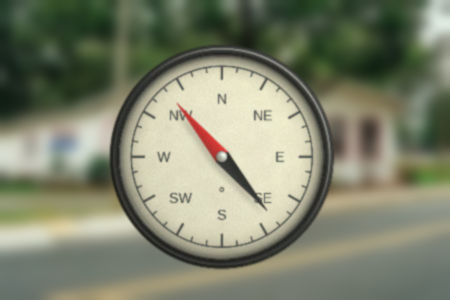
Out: 320°
